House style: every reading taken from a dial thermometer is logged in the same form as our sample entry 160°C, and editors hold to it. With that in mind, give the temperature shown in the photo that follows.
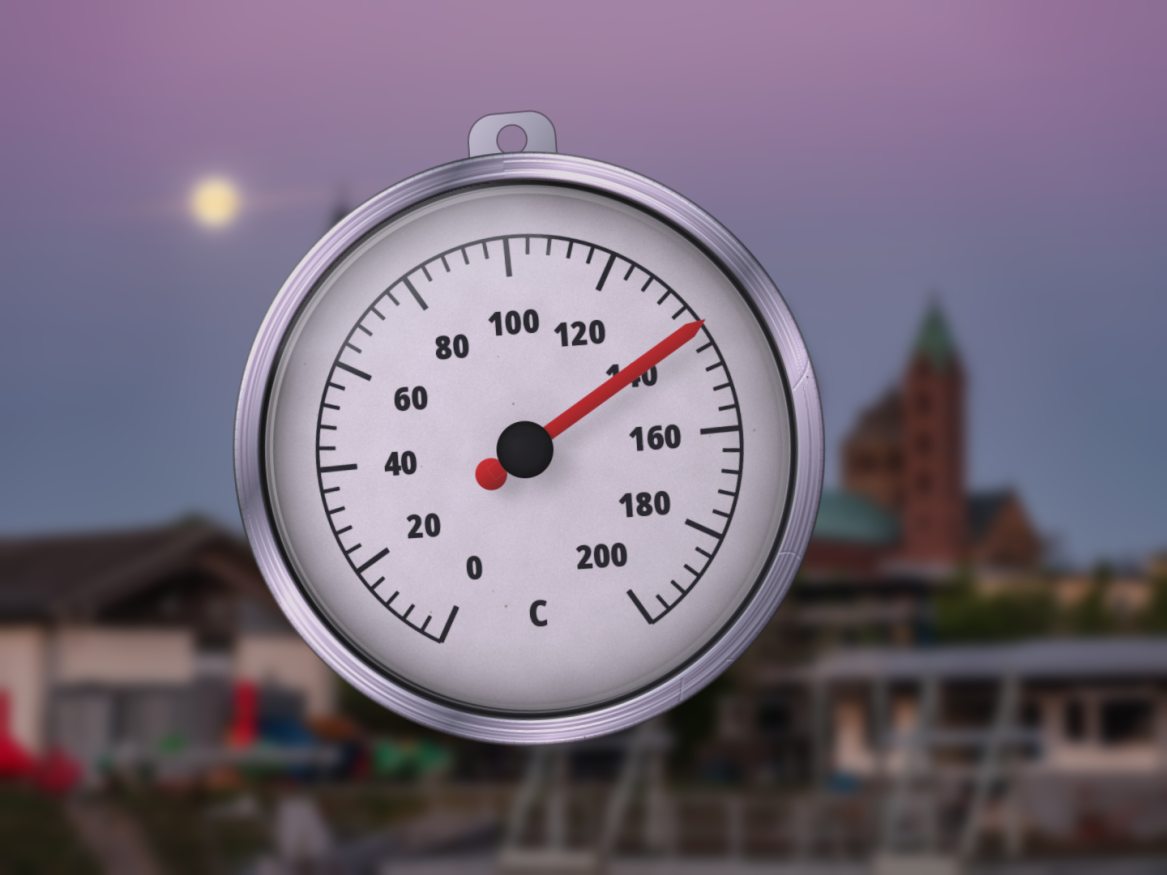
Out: 140°C
